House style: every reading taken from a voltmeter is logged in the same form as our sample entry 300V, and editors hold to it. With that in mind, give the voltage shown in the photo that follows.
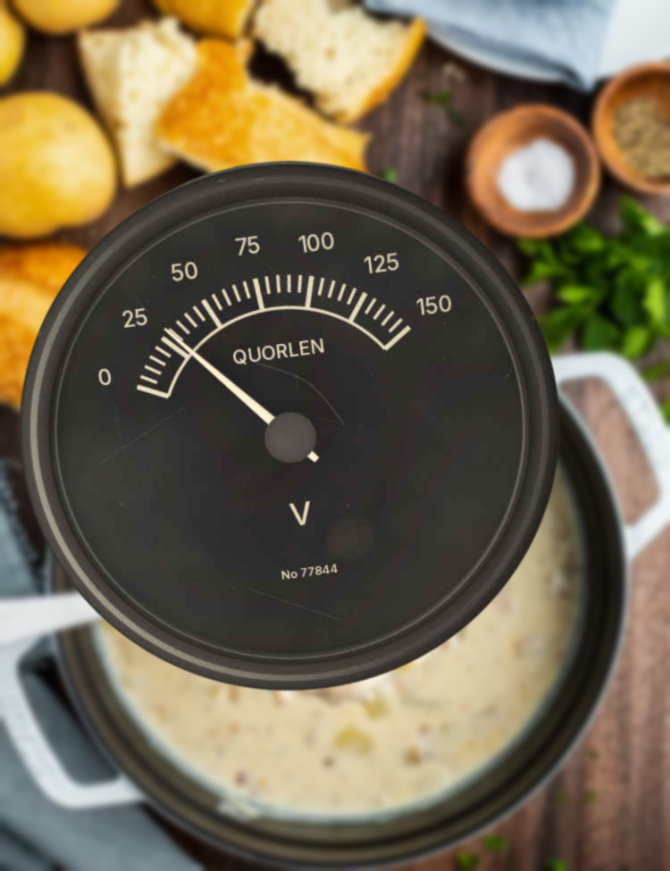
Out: 30V
